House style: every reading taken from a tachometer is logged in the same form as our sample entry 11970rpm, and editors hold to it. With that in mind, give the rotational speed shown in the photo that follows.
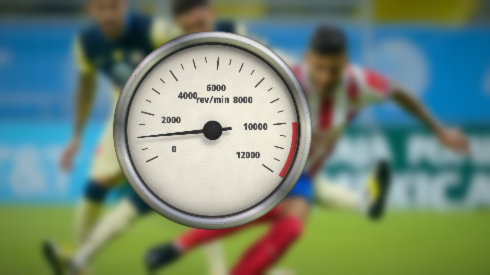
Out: 1000rpm
